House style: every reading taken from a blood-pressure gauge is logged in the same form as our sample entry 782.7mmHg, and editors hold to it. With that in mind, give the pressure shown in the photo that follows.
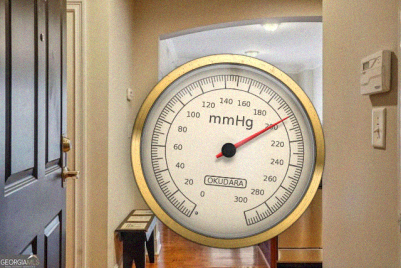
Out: 200mmHg
